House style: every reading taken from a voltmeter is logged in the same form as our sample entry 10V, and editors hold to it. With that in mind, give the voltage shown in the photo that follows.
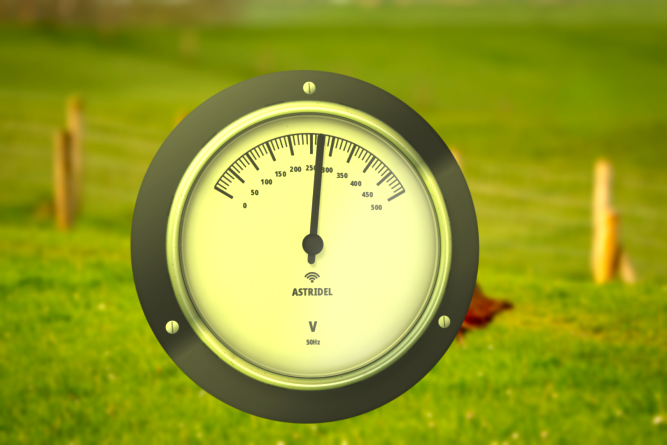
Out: 270V
